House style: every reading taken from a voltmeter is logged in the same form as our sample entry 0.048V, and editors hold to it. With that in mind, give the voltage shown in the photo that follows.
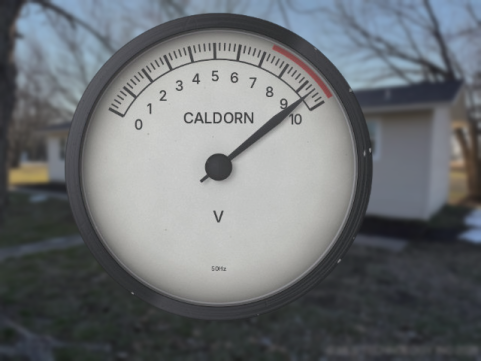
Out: 9.4V
